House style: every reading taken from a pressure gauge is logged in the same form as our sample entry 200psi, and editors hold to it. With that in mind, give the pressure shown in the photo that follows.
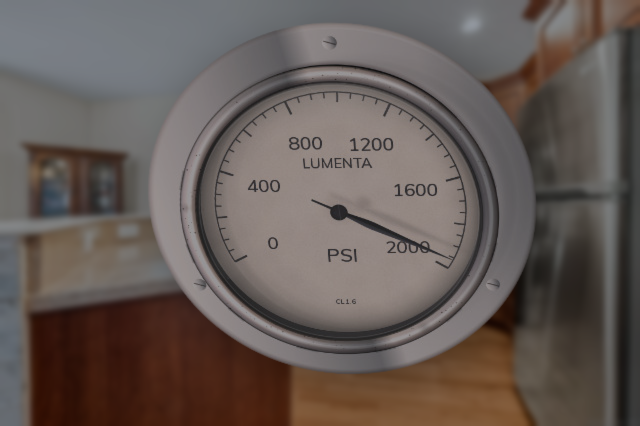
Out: 1950psi
